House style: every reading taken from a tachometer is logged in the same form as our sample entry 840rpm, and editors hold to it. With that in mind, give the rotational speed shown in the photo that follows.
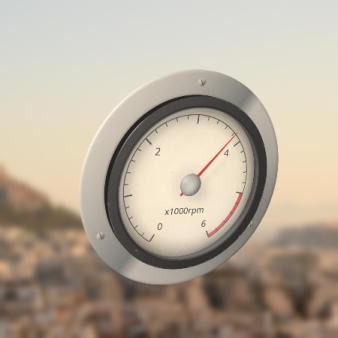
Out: 3800rpm
